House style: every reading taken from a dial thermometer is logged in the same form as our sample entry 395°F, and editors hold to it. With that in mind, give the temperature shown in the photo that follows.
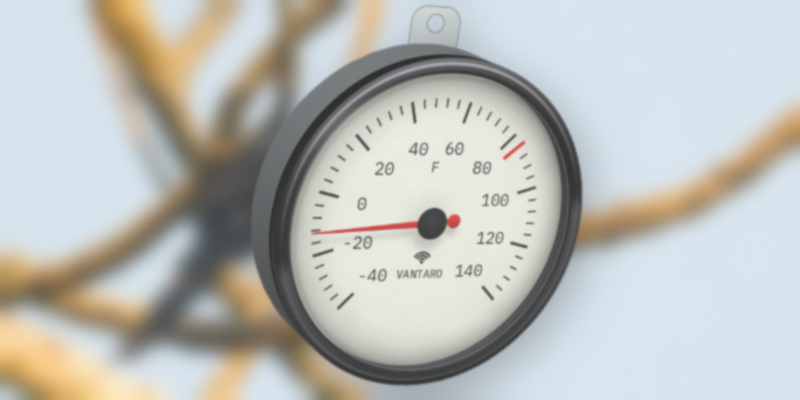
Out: -12°F
